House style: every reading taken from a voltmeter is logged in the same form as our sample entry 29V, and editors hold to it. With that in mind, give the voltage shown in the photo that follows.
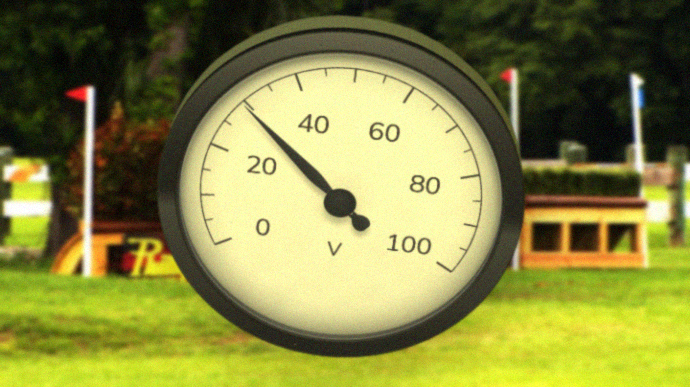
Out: 30V
